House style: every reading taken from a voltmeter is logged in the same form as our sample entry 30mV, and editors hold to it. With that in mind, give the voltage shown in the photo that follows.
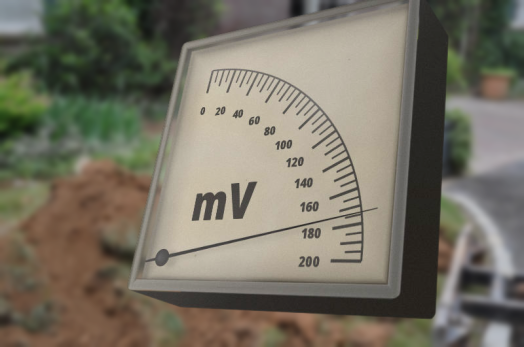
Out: 175mV
